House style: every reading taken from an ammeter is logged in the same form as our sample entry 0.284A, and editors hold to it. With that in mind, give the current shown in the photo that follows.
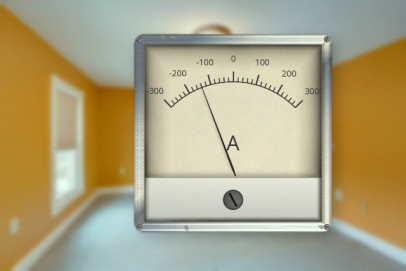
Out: -140A
